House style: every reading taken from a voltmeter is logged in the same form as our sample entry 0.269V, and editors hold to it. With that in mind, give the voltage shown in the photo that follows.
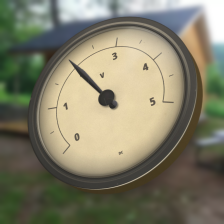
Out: 2V
